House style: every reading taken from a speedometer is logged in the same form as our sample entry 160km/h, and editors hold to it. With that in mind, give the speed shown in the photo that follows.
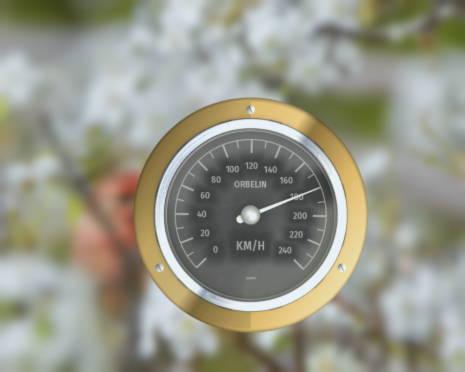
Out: 180km/h
